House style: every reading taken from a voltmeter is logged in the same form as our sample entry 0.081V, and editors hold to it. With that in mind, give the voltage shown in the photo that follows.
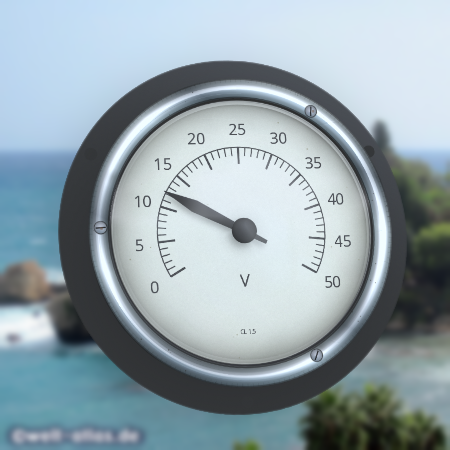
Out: 12V
